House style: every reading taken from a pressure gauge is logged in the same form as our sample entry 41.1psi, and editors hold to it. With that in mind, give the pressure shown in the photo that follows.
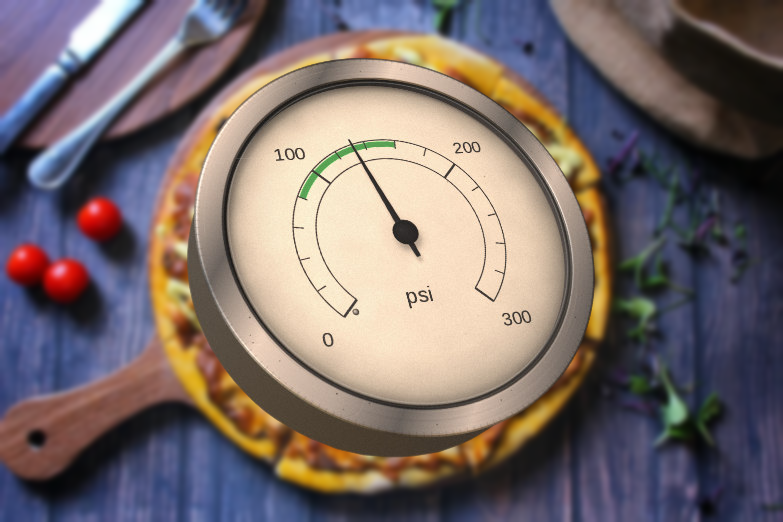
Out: 130psi
